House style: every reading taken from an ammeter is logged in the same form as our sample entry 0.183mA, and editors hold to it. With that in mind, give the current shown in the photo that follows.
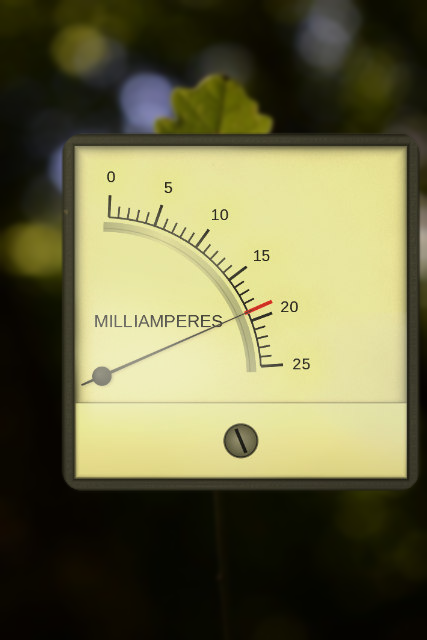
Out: 19mA
